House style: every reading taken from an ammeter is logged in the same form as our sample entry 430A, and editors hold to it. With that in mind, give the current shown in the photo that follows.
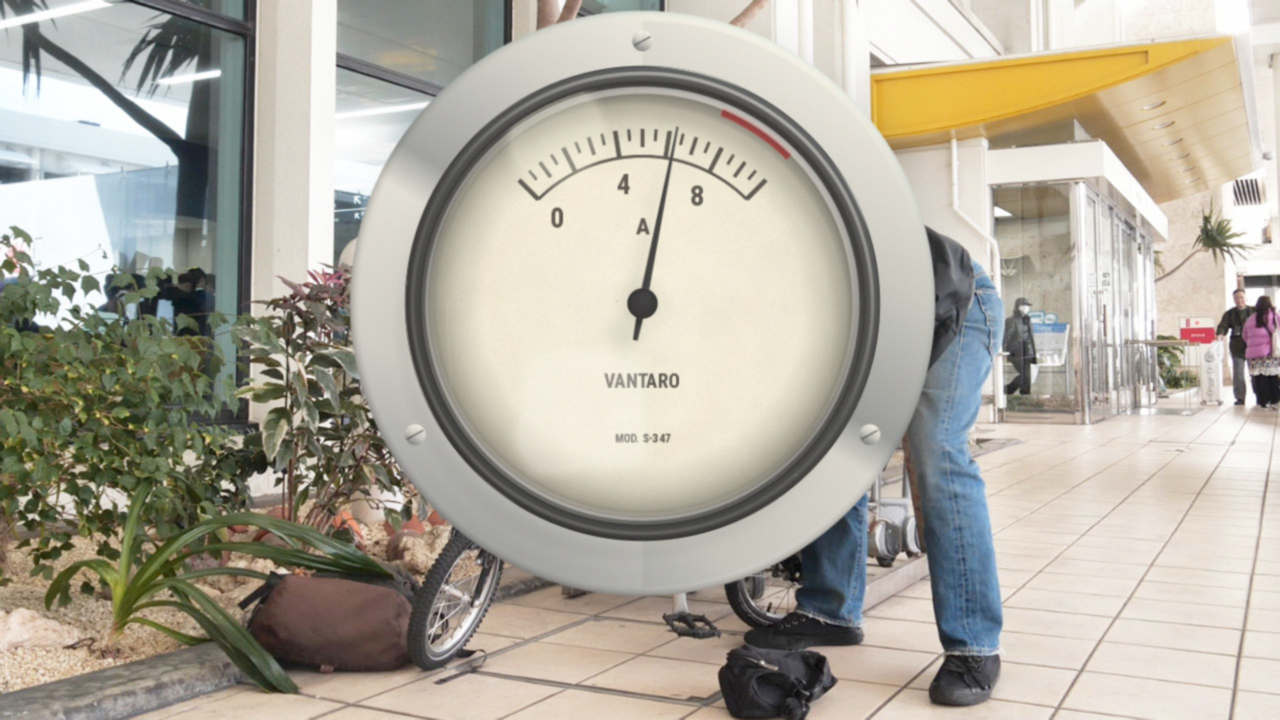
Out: 6.25A
